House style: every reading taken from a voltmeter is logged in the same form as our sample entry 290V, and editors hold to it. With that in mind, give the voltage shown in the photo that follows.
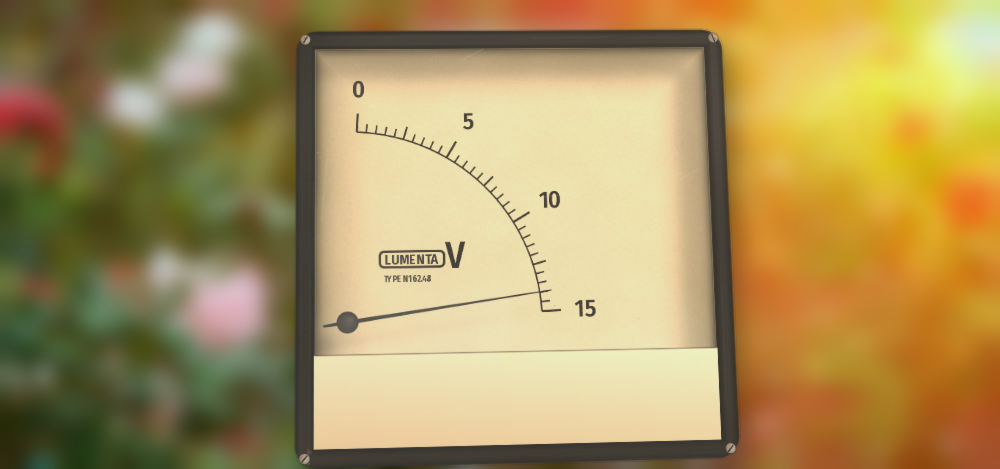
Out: 14V
